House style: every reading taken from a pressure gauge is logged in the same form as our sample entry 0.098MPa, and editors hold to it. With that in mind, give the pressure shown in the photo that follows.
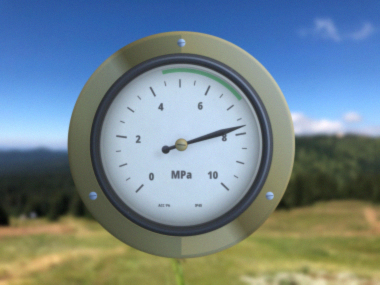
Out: 7.75MPa
